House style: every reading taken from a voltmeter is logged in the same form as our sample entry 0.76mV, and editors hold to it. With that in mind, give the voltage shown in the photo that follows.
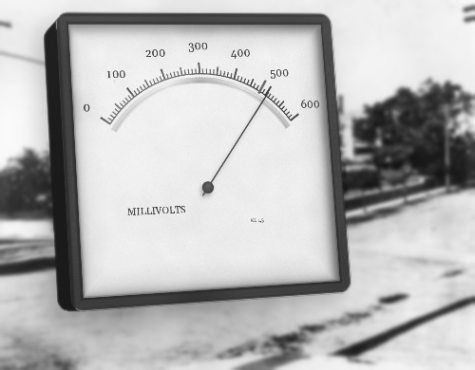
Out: 500mV
